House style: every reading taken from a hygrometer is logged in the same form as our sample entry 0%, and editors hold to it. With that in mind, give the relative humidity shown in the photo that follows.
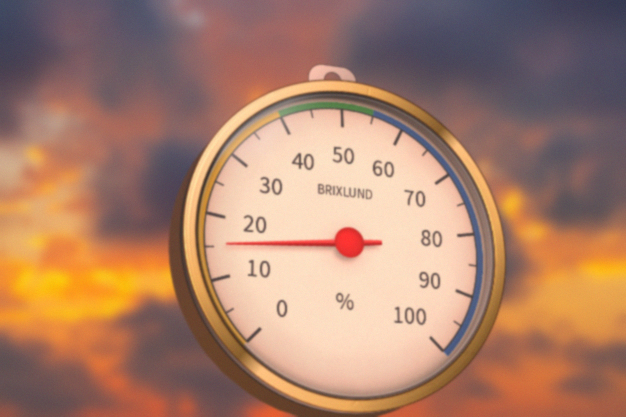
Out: 15%
